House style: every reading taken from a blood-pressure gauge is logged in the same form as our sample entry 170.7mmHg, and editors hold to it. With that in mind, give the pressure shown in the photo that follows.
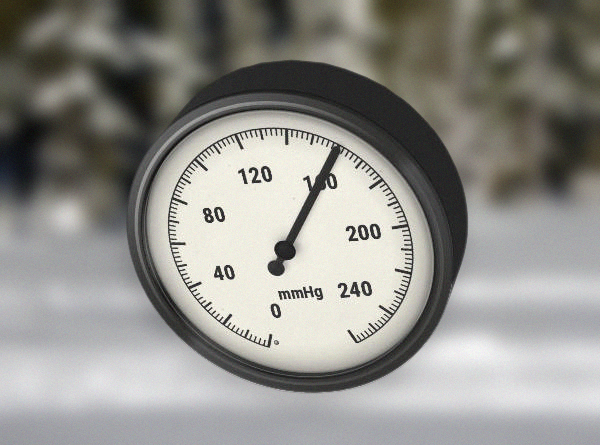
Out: 160mmHg
